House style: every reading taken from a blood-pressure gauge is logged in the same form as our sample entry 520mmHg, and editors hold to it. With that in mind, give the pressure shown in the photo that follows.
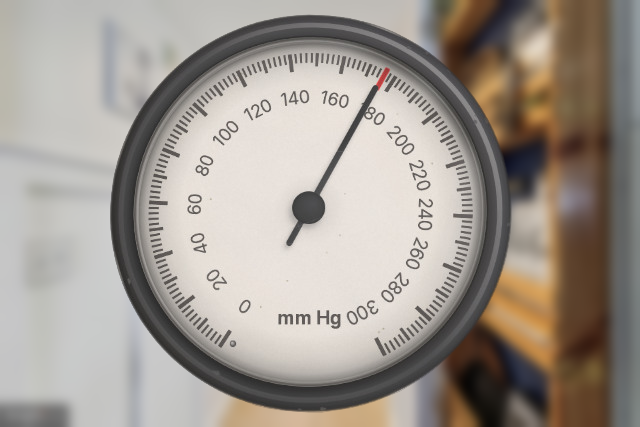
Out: 176mmHg
